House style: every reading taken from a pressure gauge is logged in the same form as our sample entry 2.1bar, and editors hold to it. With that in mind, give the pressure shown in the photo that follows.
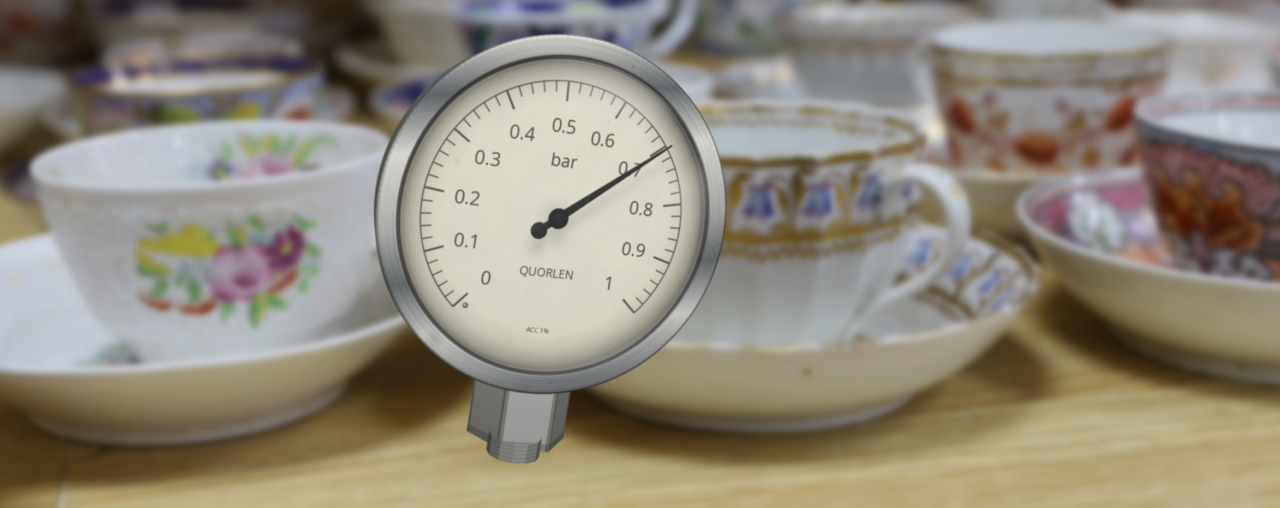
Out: 0.7bar
